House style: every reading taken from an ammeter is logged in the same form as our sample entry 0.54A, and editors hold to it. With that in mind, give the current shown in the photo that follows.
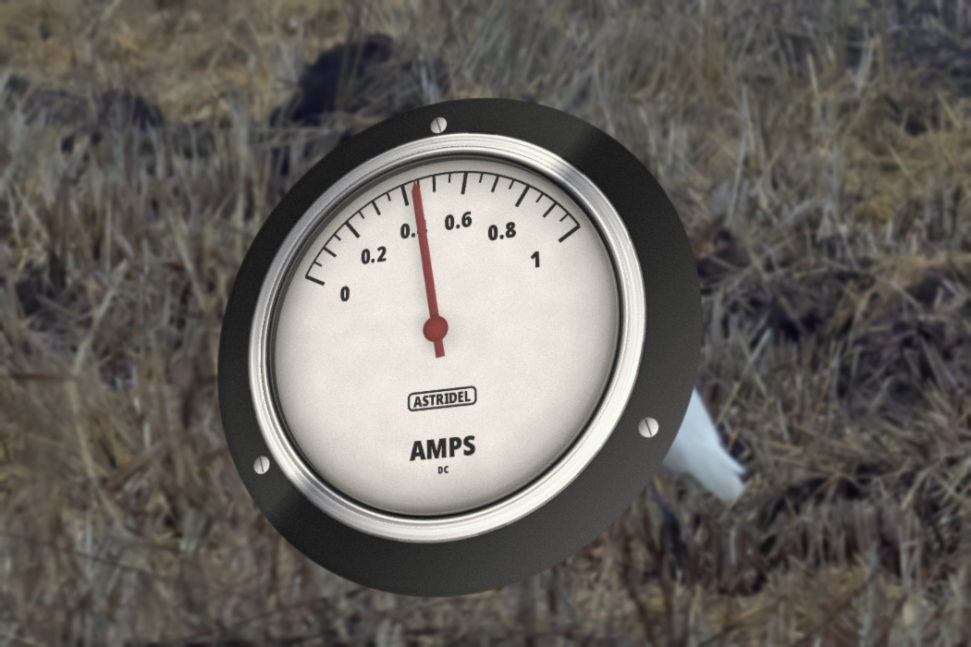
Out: 0.45A
